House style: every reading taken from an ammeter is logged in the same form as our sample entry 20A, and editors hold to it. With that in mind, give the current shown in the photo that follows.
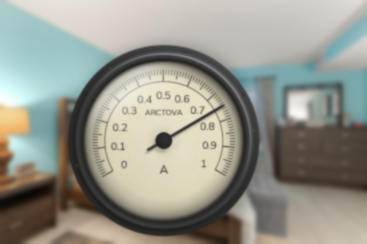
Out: 0.75A
